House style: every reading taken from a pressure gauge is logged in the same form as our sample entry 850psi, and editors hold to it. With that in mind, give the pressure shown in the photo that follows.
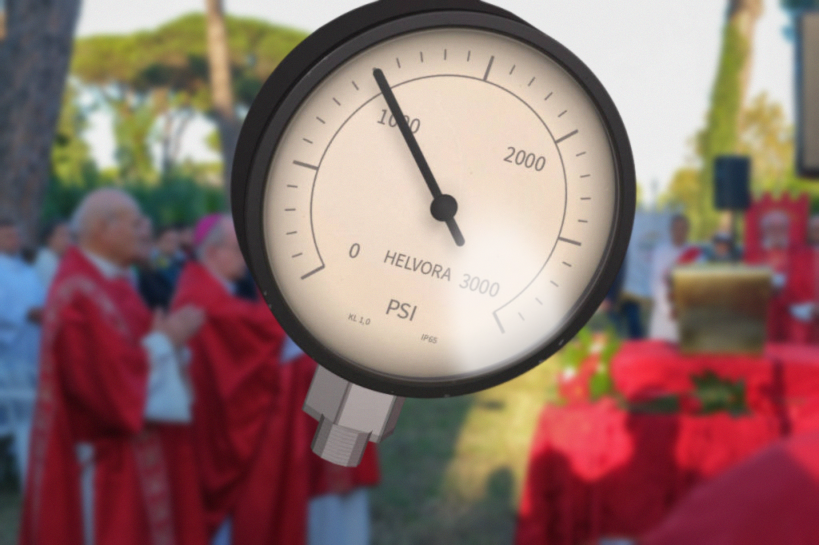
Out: 1000psi
